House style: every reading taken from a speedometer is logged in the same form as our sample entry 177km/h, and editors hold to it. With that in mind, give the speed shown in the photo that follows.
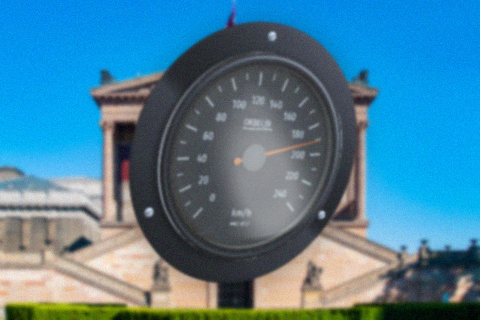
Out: 190km/h
